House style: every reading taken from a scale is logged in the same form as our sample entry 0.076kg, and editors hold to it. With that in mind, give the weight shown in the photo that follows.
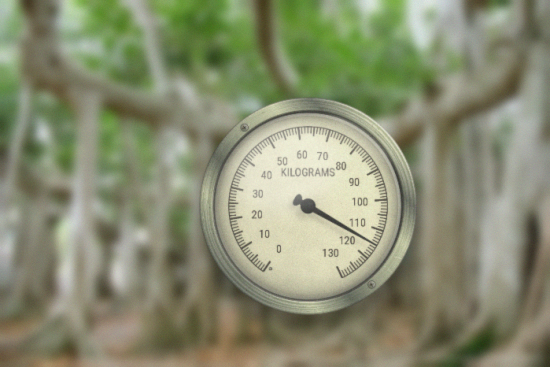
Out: 115kg
